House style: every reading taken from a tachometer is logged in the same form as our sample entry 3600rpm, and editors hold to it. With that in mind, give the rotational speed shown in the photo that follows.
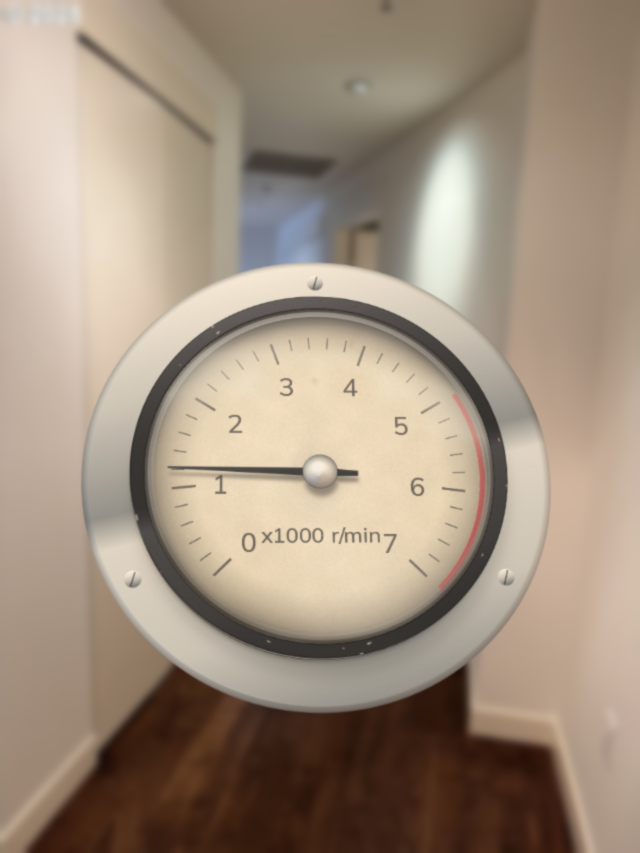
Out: 1200rpm
